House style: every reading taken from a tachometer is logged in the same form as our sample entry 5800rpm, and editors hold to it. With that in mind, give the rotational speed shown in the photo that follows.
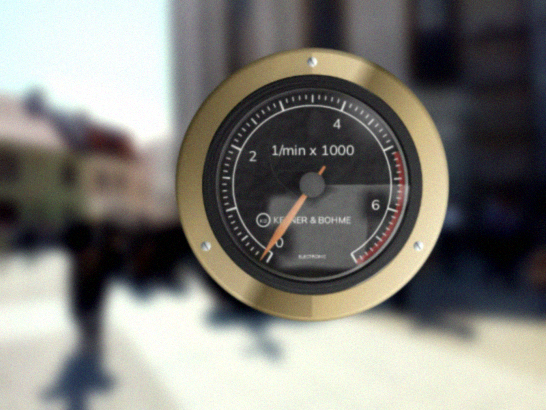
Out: 100rpm
